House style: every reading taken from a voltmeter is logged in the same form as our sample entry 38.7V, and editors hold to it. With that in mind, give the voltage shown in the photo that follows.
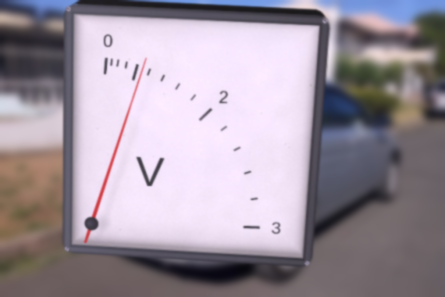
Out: 1.1V
